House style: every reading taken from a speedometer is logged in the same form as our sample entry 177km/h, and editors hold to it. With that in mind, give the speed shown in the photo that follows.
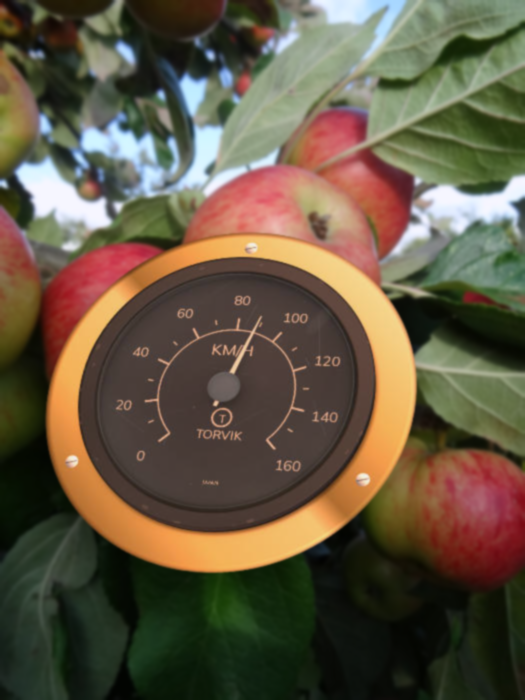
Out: 90km/h
